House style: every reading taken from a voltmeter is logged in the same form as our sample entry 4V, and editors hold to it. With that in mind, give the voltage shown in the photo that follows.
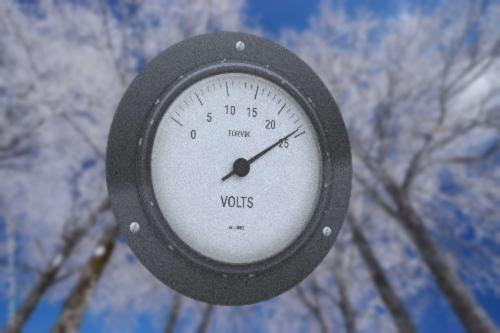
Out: 24V
